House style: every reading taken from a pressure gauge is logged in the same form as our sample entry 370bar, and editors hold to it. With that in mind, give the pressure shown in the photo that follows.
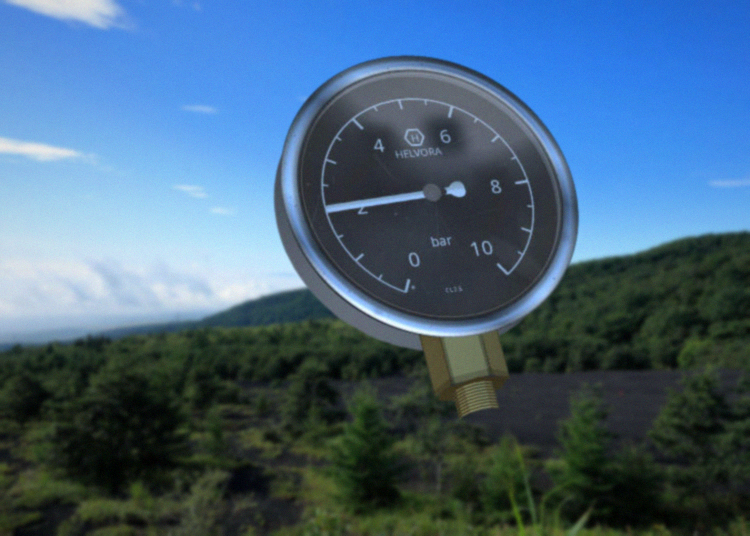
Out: 2bar
